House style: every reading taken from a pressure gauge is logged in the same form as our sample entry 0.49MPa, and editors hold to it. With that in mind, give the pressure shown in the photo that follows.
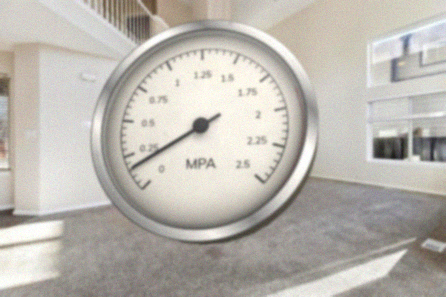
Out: 0.15MPa
